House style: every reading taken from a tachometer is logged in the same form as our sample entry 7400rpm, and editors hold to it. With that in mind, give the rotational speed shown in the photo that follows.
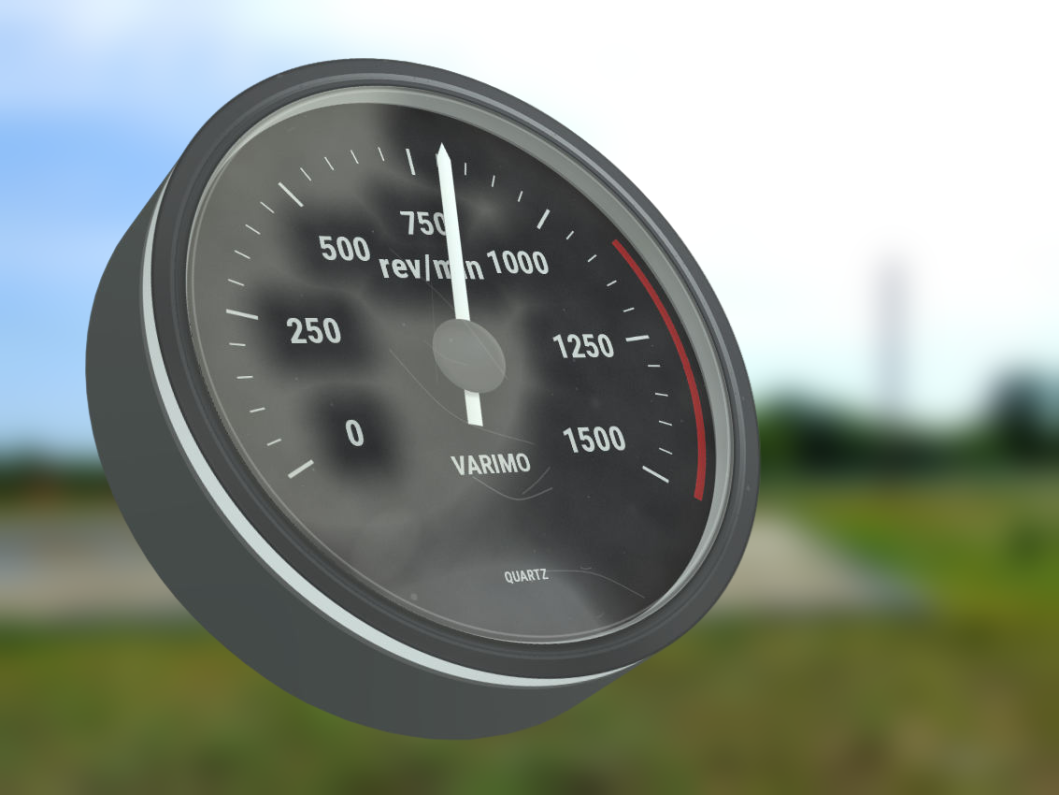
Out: 800rpm
